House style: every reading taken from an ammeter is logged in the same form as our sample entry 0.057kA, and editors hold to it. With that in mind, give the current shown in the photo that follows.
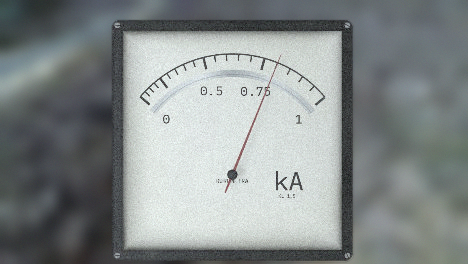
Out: 0.8kA
